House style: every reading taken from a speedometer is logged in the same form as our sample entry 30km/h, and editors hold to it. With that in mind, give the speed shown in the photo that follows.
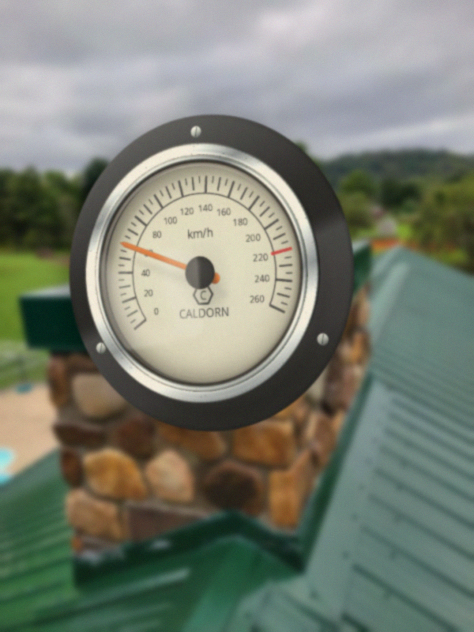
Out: 60km/h
